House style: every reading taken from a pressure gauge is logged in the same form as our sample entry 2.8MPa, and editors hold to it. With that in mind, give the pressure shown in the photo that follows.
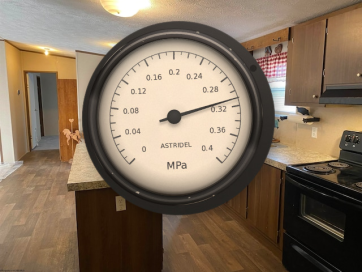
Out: 0.31MPa
